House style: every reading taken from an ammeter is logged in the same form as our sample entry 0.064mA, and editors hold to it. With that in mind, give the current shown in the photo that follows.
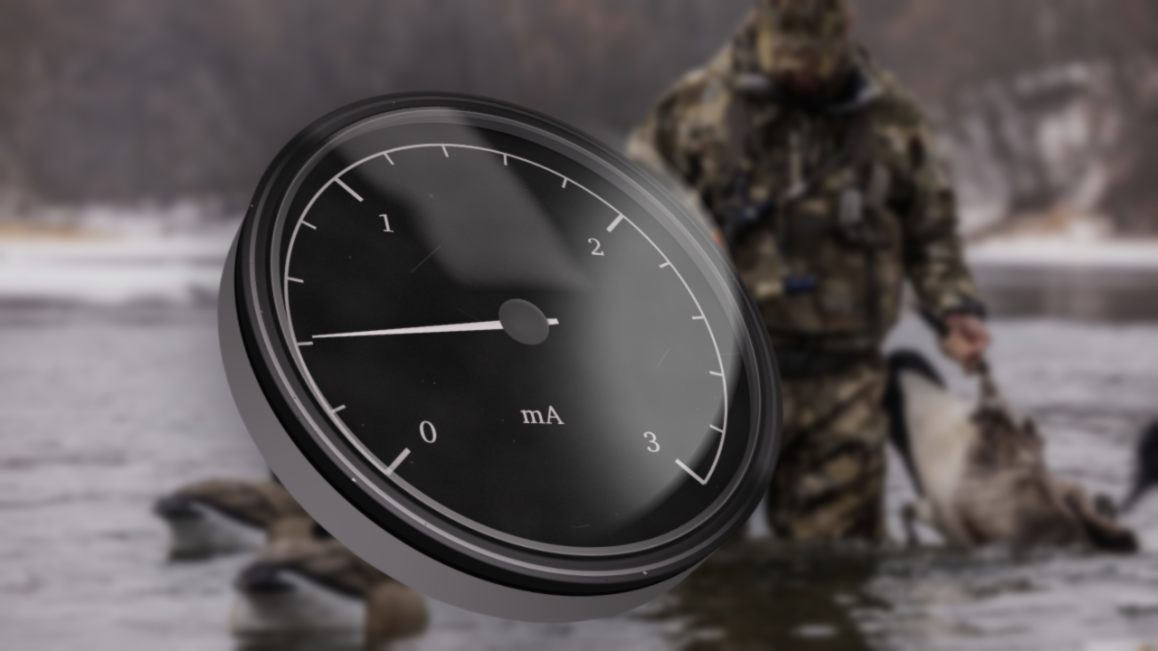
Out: 0.4mA
